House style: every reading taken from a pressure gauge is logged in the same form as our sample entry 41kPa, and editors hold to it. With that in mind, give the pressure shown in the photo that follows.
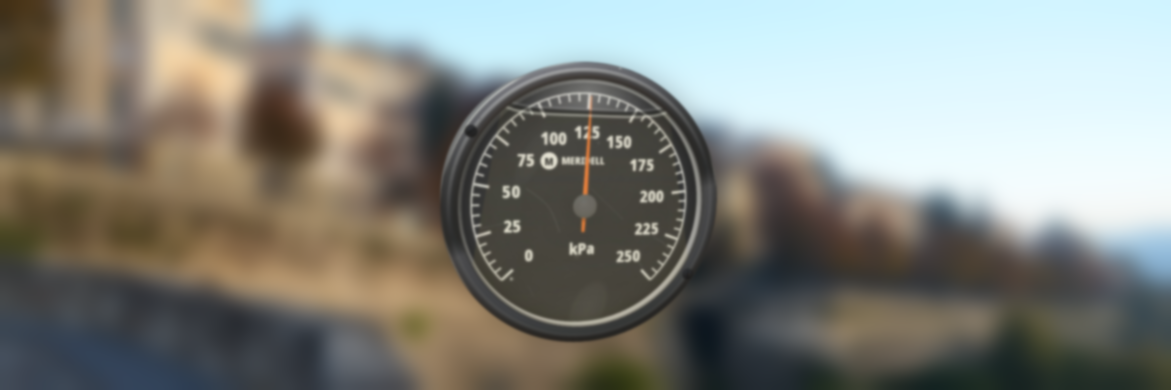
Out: 125kPa
